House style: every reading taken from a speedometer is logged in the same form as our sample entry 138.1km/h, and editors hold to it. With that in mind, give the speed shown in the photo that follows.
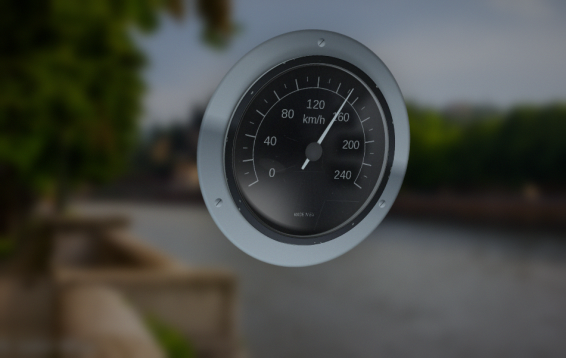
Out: 150km/h
